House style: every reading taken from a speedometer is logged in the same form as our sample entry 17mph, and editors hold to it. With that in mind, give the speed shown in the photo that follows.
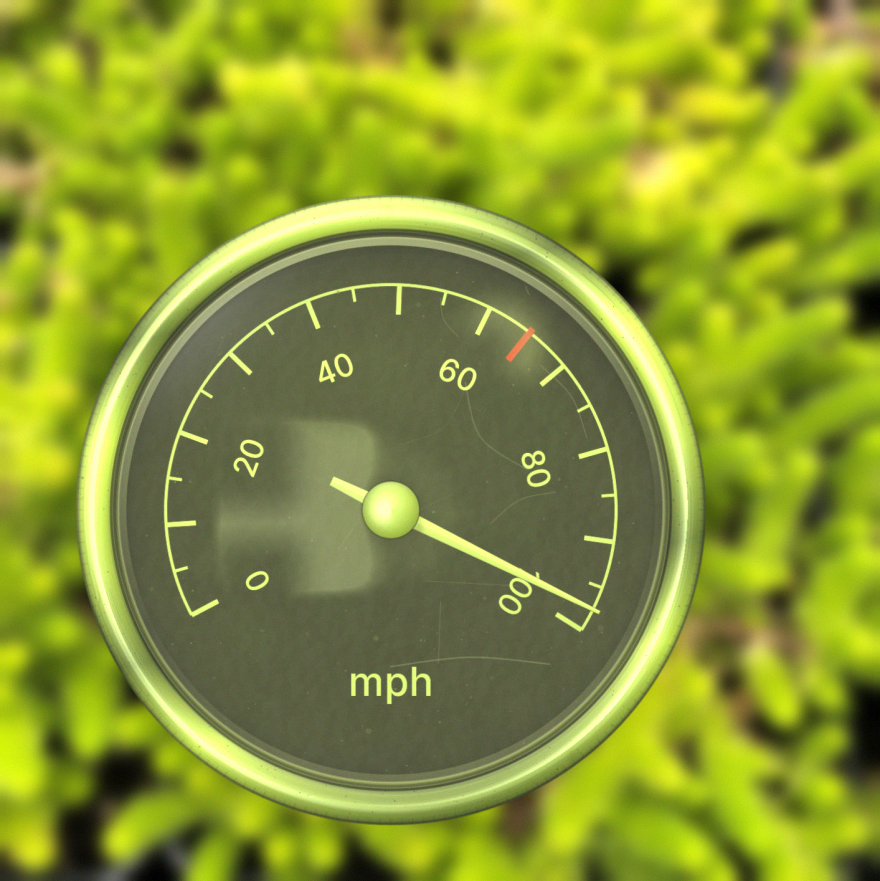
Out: 97.5mph
